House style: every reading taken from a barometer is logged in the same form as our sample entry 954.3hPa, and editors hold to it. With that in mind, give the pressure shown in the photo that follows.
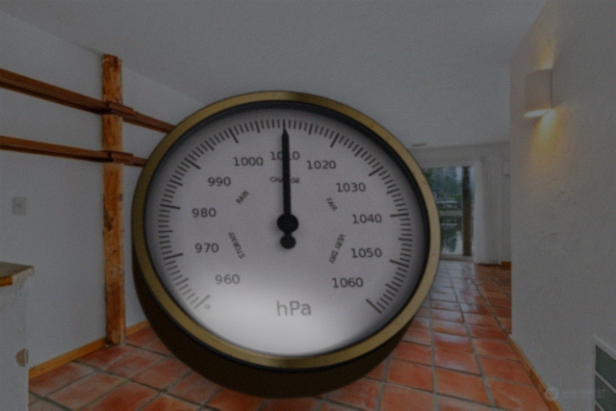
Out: 1010hPa
